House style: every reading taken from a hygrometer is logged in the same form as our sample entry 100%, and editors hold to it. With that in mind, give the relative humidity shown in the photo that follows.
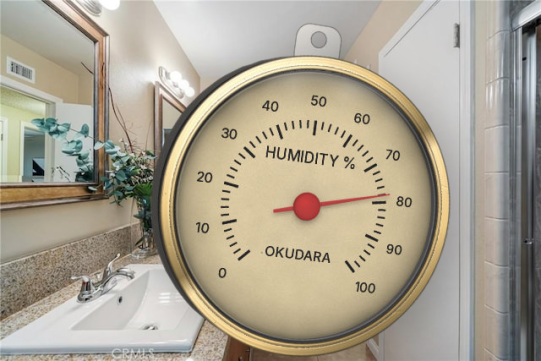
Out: 78%
